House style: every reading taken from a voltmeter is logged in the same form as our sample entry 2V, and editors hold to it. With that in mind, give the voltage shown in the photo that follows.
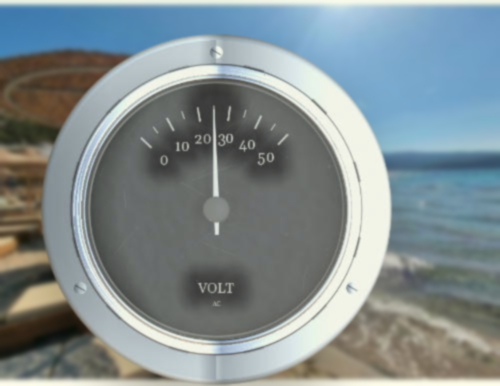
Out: 25V
